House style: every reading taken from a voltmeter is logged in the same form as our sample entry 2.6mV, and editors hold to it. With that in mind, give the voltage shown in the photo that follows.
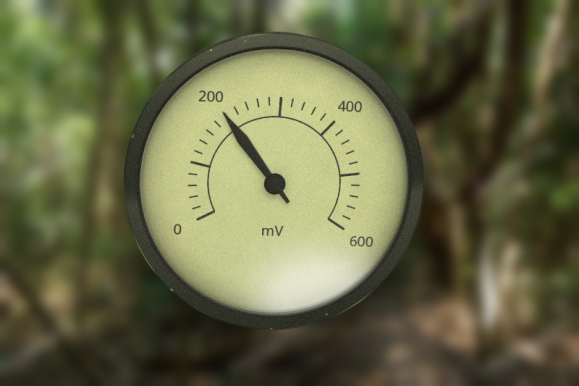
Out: 200mV
